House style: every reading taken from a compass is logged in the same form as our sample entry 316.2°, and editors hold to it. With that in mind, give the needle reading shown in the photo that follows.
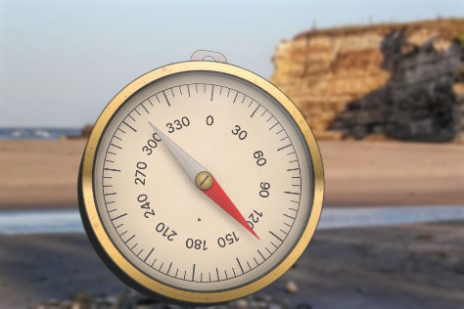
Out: 130°
